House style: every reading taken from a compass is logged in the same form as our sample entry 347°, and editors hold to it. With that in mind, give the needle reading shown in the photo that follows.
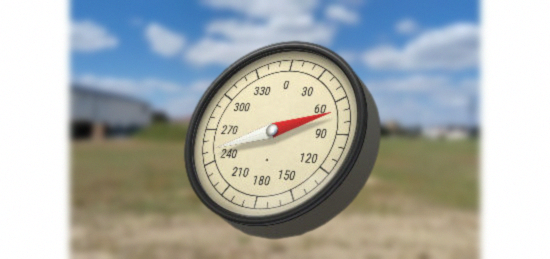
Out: 70°
